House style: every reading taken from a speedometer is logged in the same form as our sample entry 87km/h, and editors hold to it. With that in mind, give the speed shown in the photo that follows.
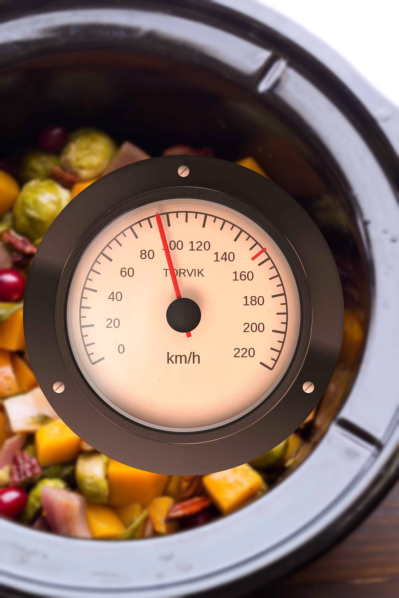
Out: 95km/h
